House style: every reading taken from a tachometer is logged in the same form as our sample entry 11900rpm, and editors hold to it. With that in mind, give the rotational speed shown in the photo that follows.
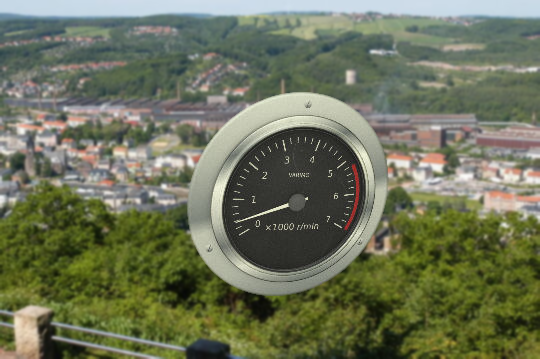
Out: 400rpm
